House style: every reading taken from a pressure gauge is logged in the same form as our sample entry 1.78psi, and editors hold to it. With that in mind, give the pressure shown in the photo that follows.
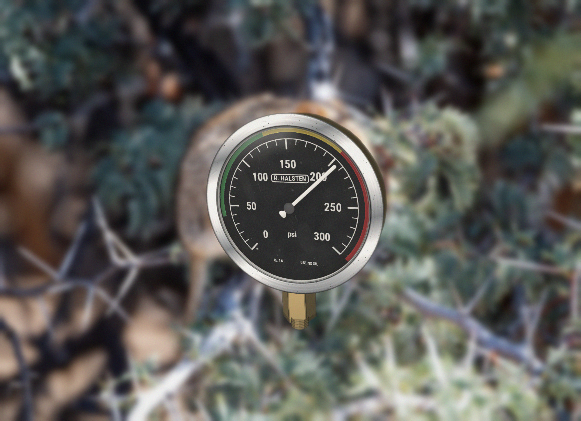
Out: 205psi
